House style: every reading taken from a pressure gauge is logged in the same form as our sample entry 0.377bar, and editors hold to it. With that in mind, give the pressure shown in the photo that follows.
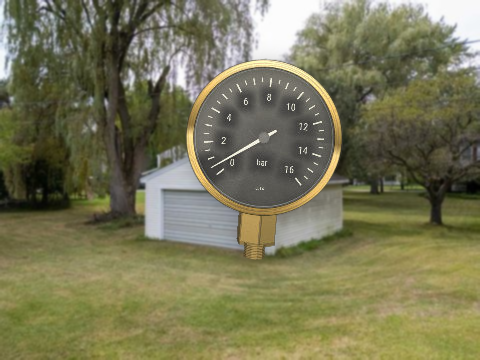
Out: 0.5bar
